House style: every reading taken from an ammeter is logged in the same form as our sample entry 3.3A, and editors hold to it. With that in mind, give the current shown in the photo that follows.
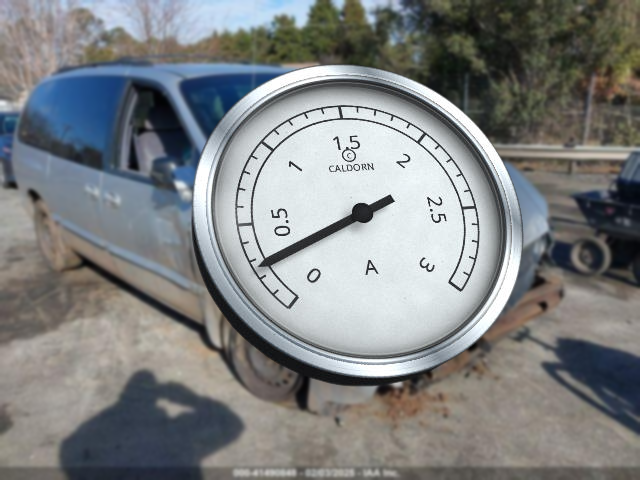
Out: 0.25A
